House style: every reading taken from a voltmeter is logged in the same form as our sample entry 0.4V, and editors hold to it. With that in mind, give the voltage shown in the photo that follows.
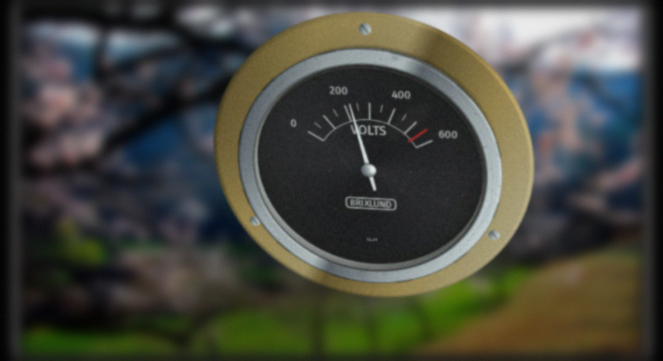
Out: 225V
